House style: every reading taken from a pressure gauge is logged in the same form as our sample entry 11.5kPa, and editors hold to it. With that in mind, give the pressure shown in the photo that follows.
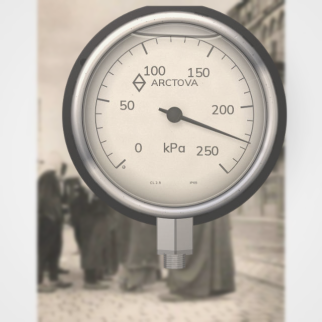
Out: 225kPa
